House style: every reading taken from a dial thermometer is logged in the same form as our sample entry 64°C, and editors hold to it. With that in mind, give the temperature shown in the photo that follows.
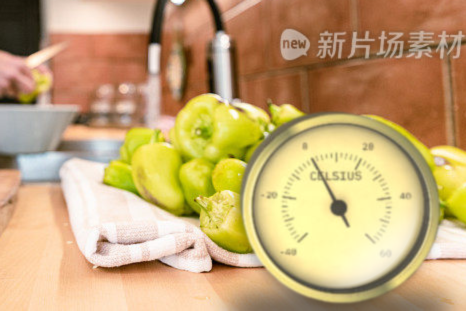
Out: 0°C
